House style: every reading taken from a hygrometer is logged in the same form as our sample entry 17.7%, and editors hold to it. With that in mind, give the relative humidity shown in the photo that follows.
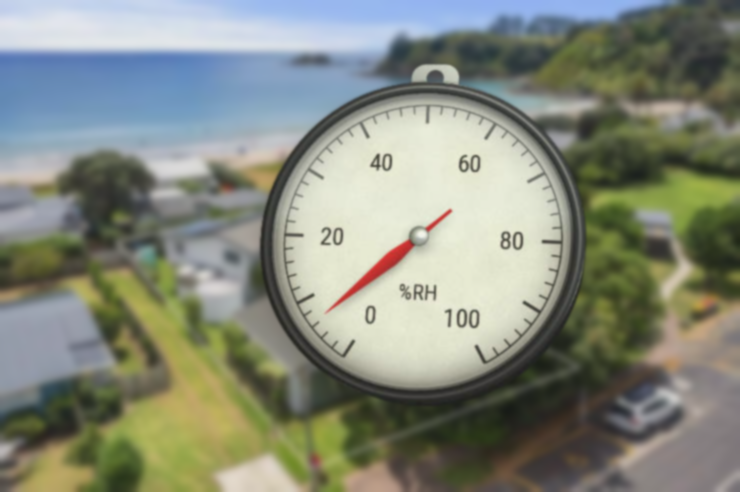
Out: 6%
